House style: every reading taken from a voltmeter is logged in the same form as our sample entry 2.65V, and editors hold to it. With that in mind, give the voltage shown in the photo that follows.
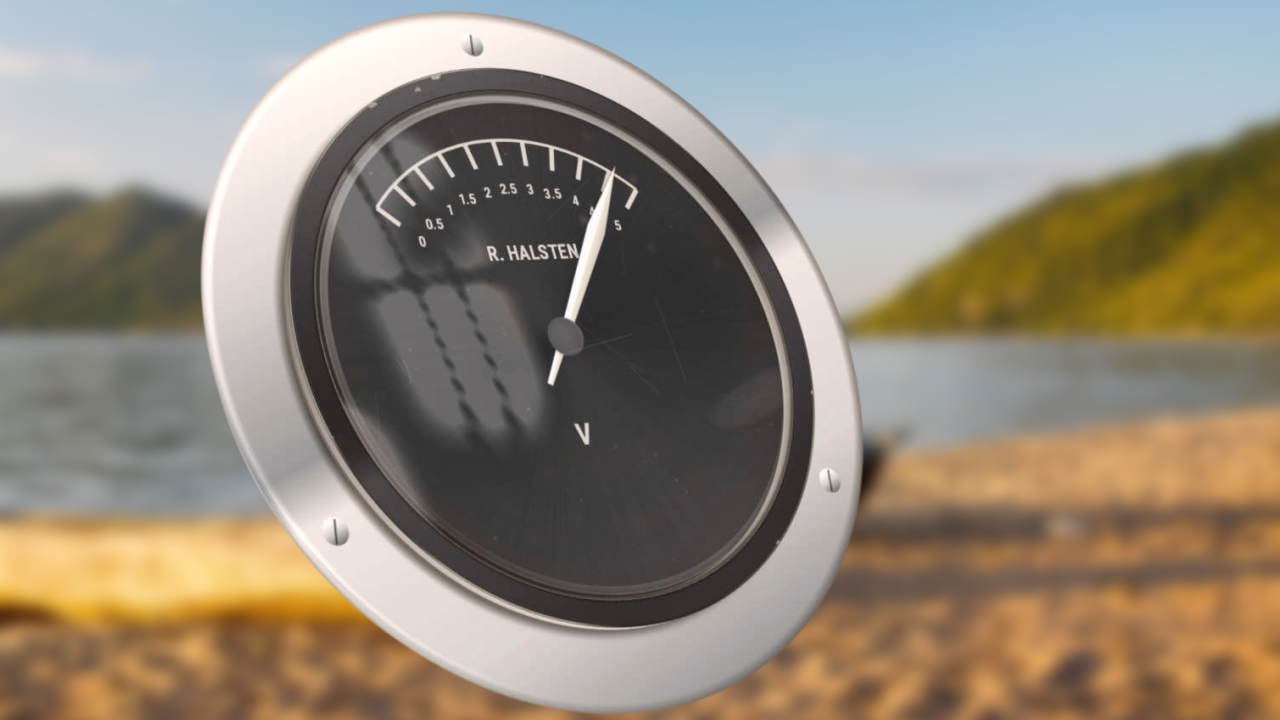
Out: 4.5V
